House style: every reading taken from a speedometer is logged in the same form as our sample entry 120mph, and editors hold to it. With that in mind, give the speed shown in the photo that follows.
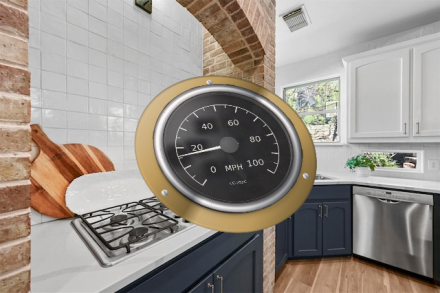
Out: 15mph
